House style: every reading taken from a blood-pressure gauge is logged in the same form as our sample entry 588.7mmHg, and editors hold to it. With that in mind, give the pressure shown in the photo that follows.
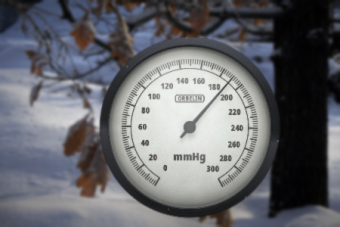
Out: 190mmHg
